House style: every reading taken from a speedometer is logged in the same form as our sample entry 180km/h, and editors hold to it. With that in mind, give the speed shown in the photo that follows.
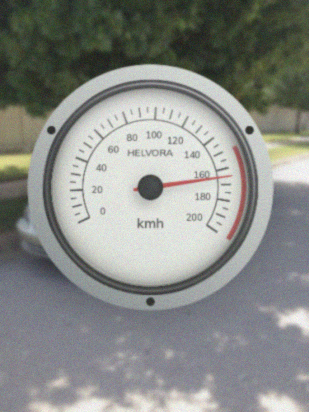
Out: 165km/h
